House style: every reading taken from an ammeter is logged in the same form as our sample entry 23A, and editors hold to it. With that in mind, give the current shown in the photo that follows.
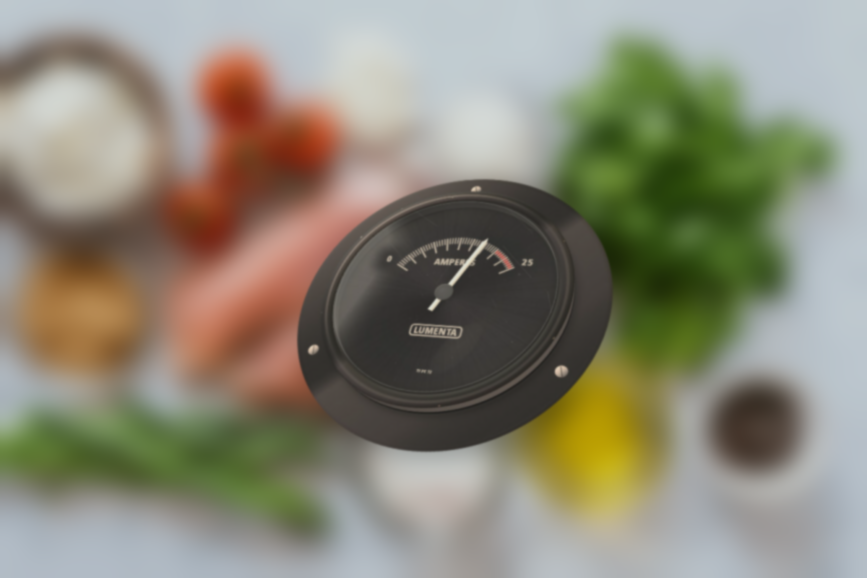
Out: 17.5A
